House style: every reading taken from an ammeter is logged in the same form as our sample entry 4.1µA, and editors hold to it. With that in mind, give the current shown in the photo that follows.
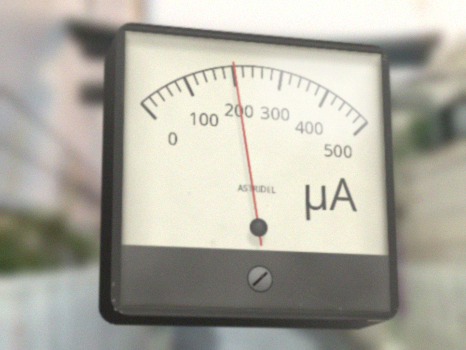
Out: 200µA
